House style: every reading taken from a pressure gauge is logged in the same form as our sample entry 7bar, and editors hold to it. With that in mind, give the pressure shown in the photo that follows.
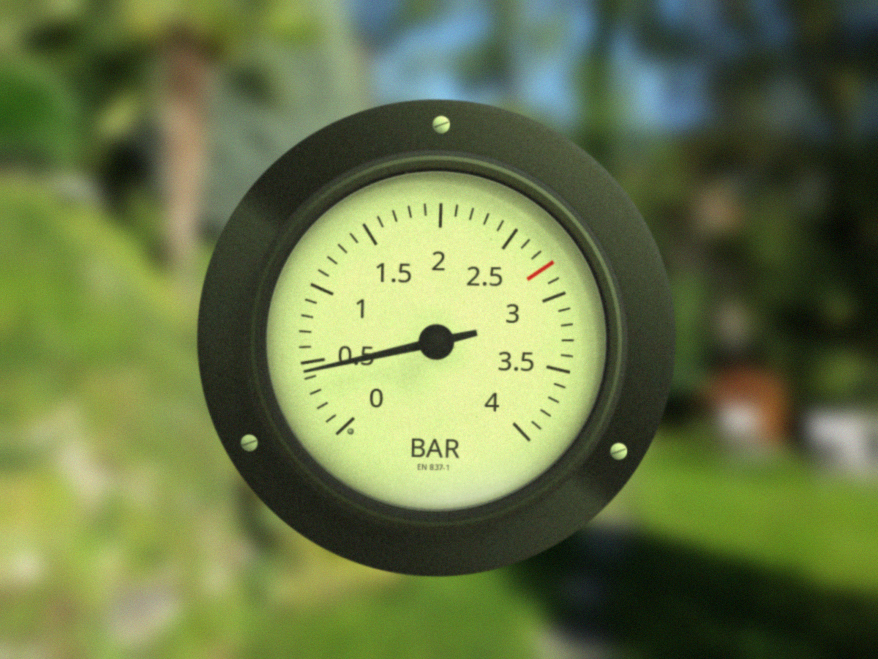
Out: 0.45bar
